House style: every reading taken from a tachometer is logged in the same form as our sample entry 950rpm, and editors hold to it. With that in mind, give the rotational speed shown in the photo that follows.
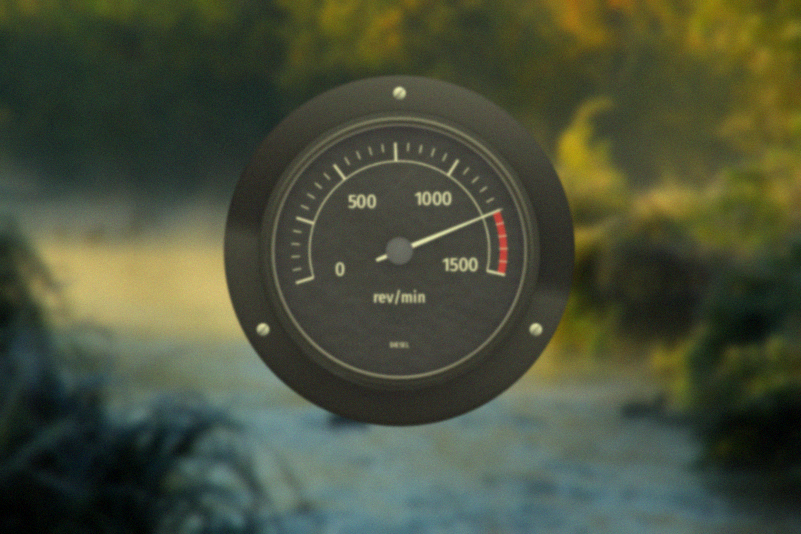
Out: 1250rpm
